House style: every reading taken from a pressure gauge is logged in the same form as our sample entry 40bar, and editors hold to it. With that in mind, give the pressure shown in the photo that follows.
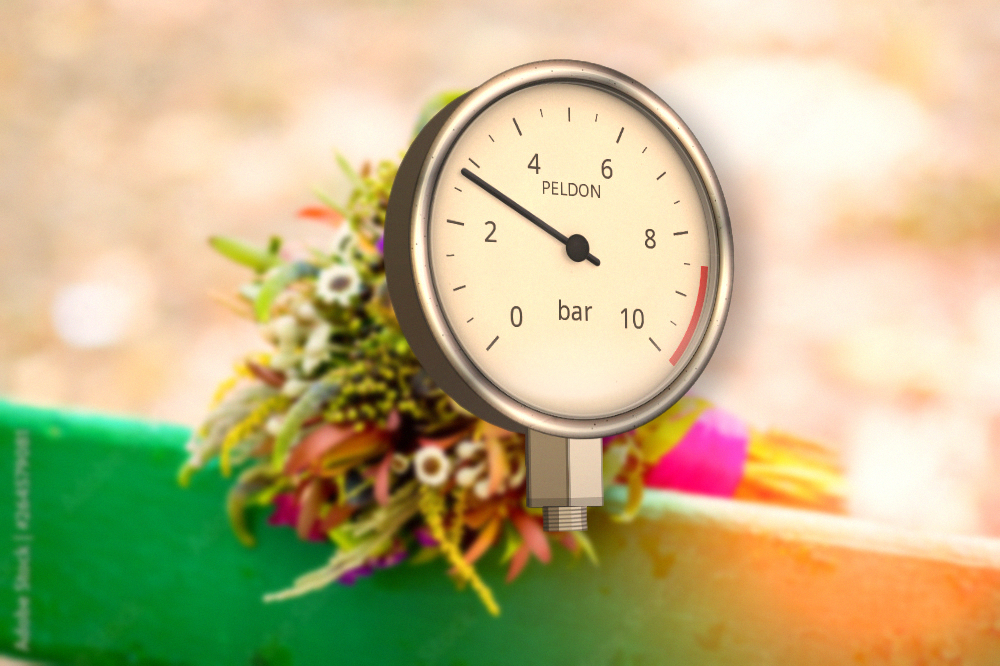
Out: 2.75bar
